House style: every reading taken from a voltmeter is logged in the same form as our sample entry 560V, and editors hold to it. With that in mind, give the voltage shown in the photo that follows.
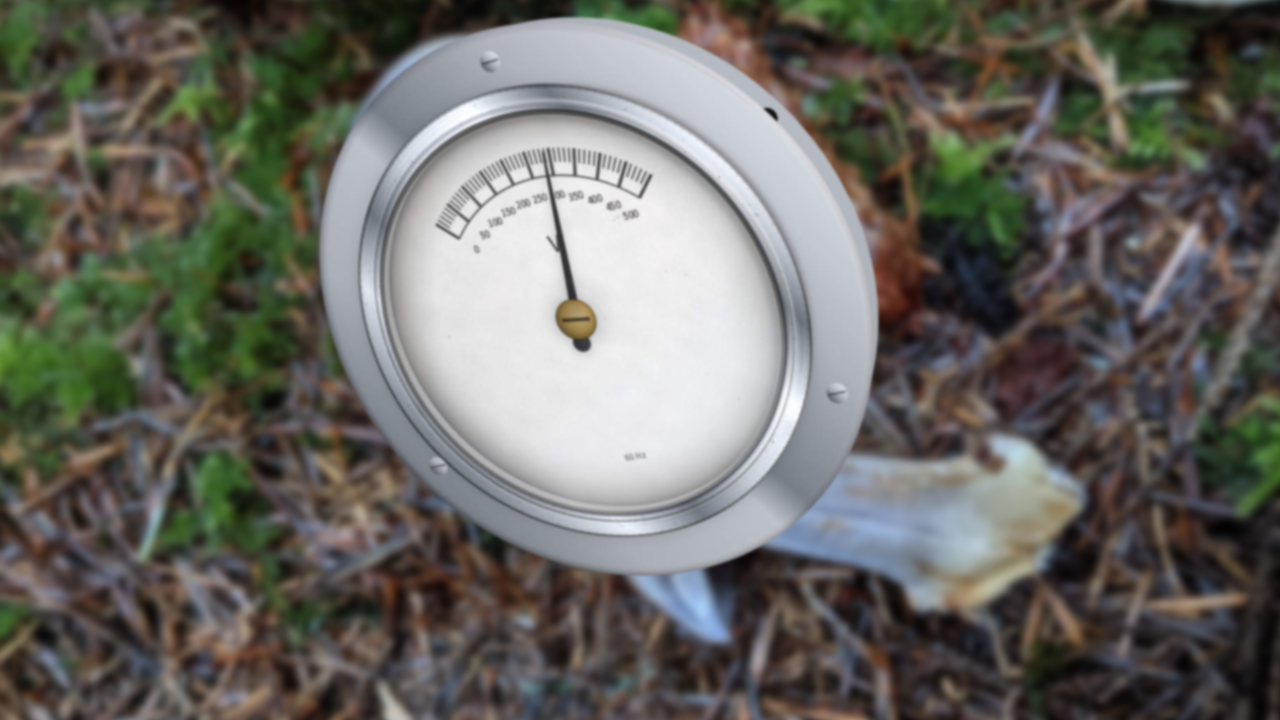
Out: 300V
